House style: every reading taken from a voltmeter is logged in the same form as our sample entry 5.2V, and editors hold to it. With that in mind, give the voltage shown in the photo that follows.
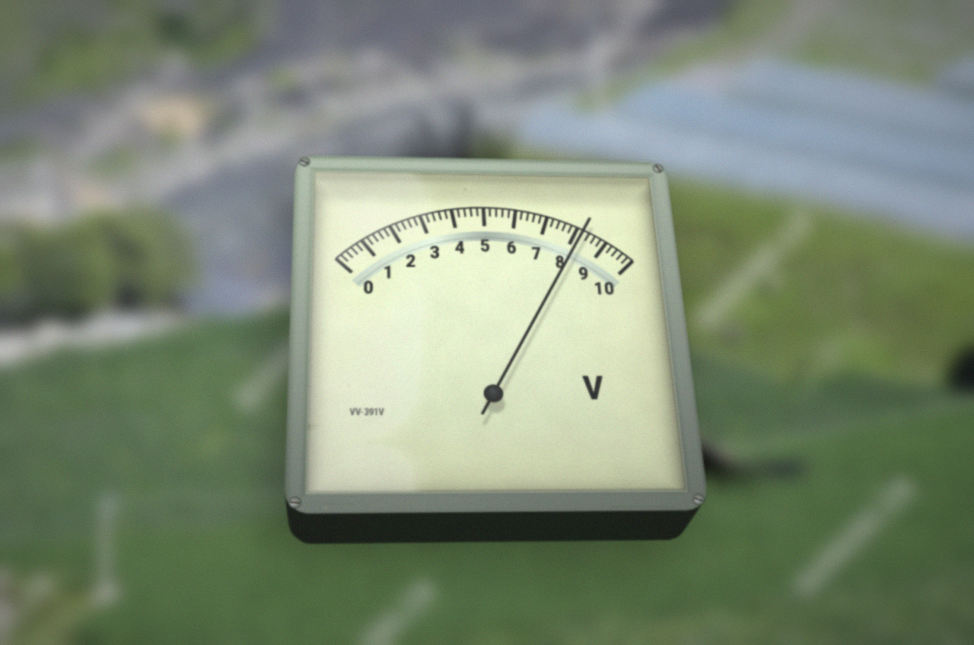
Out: 8.2V
